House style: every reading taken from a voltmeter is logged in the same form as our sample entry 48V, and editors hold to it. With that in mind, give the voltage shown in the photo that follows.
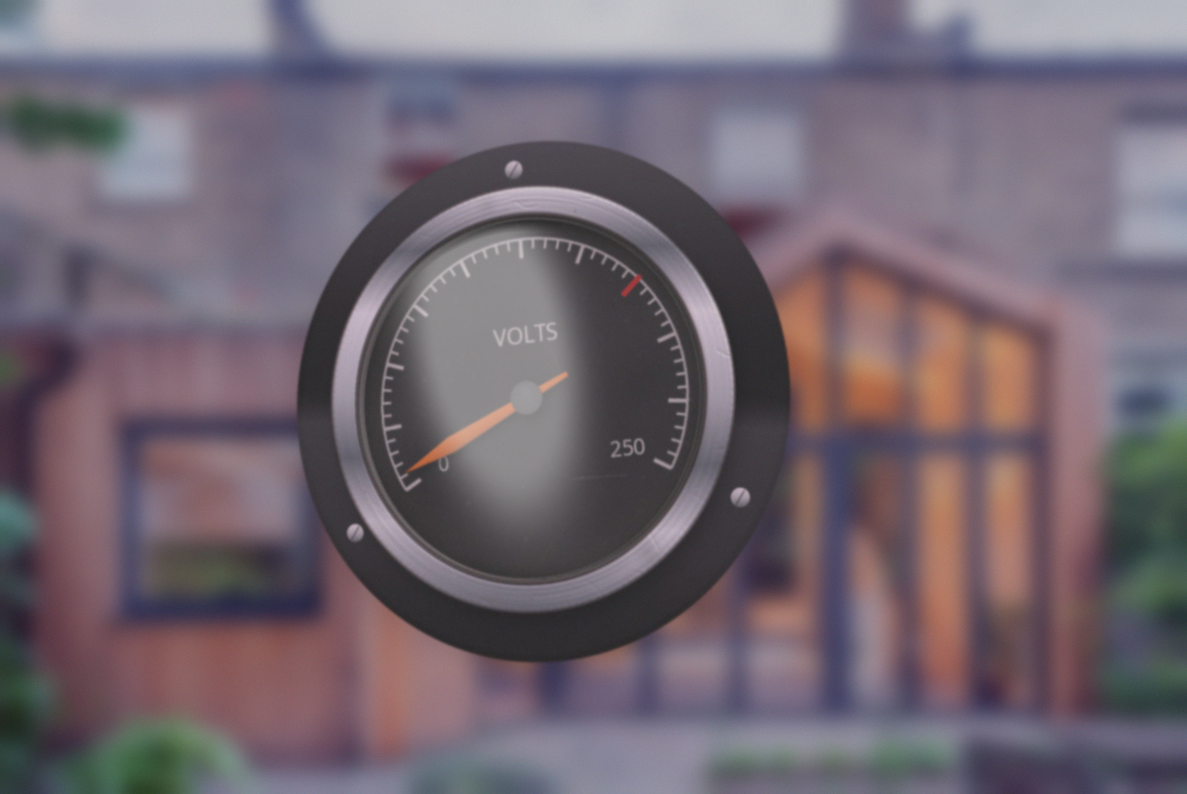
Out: 5V
